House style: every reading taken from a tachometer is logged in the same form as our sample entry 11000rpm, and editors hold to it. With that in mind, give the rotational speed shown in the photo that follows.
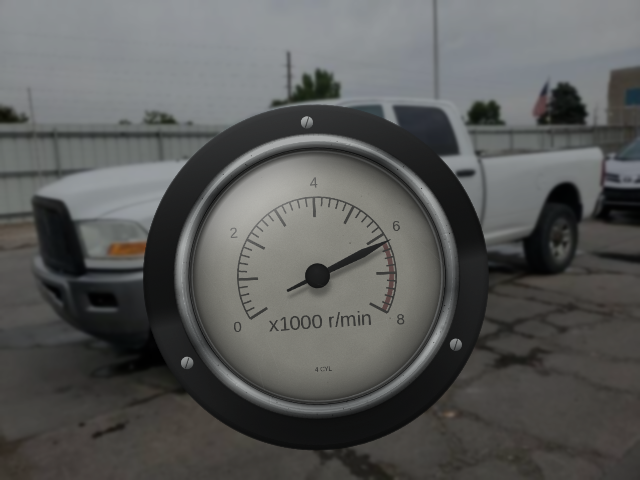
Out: 6200rpm
